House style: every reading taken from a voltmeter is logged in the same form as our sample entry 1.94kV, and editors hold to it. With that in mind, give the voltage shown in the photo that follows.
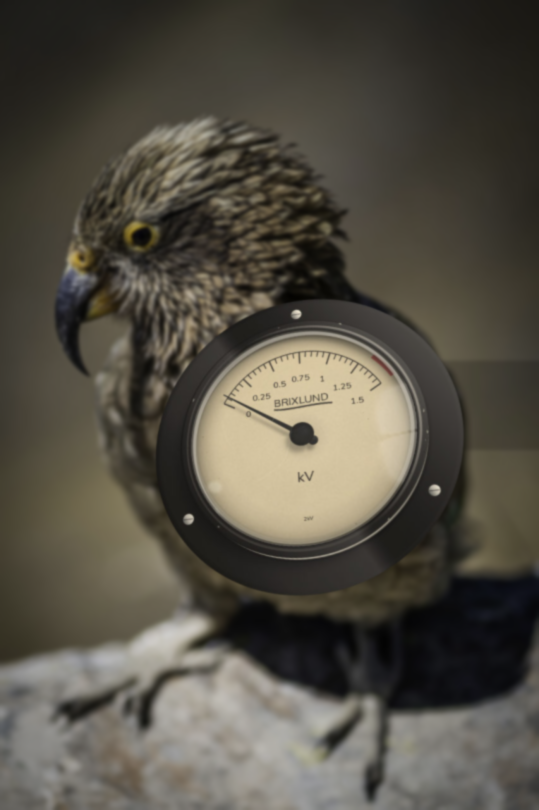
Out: 0.05kV
